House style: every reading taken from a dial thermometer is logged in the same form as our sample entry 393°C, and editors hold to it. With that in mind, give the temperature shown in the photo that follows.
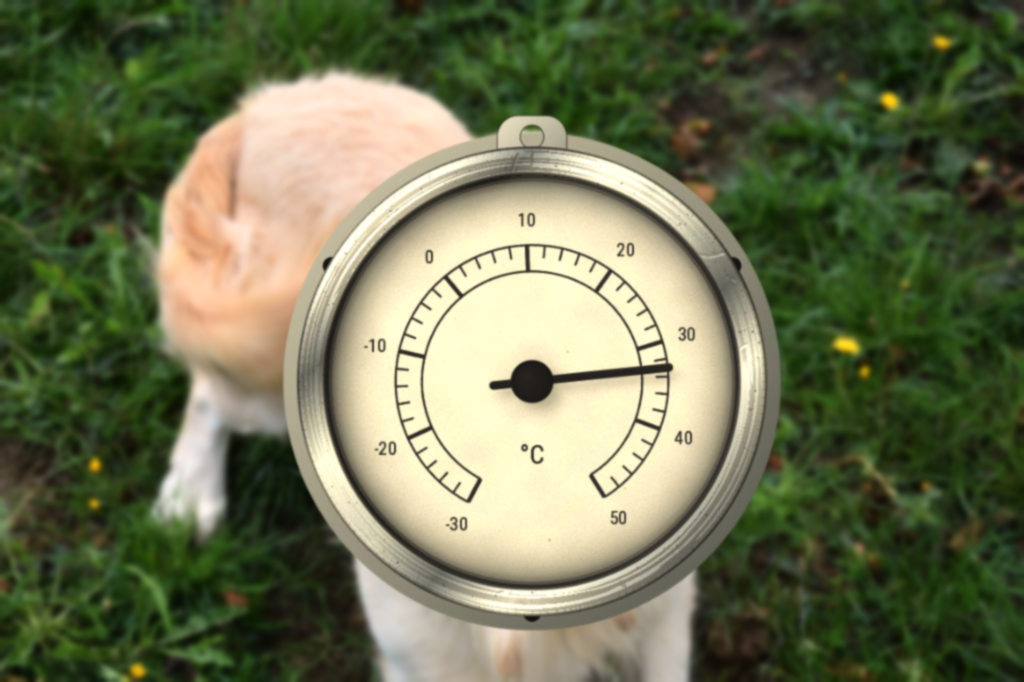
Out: 33°C
